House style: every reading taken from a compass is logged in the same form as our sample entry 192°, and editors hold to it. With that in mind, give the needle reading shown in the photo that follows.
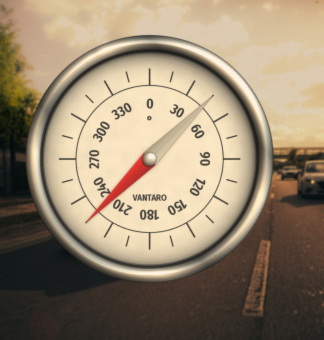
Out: 225°
